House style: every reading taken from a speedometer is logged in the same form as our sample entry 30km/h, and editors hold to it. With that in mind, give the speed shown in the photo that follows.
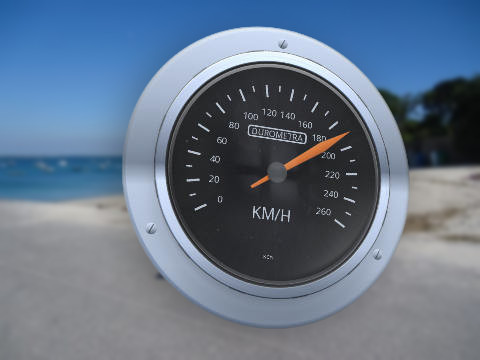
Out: 190km/h
